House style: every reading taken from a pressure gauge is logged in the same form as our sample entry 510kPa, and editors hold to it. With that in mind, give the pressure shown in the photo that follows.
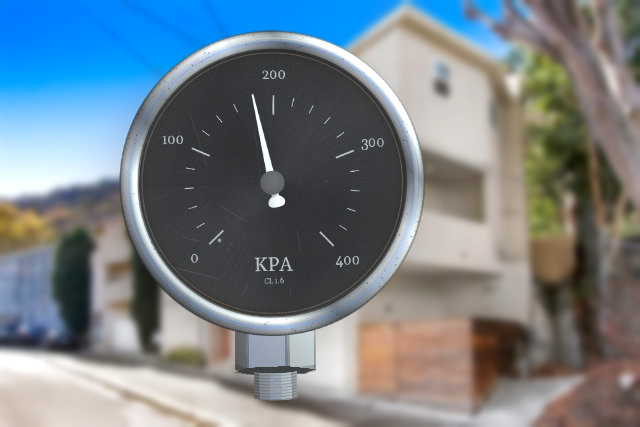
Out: 180kPa
